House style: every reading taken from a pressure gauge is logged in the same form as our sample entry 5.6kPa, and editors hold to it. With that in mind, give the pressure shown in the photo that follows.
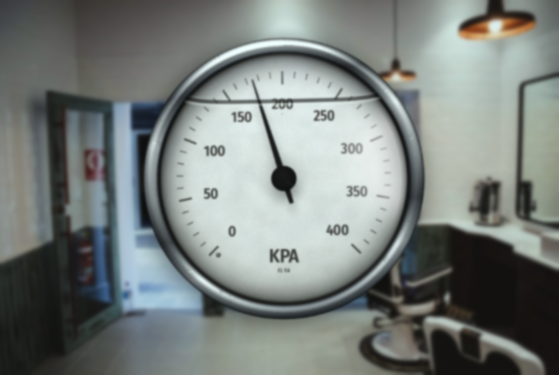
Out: 175kPa
